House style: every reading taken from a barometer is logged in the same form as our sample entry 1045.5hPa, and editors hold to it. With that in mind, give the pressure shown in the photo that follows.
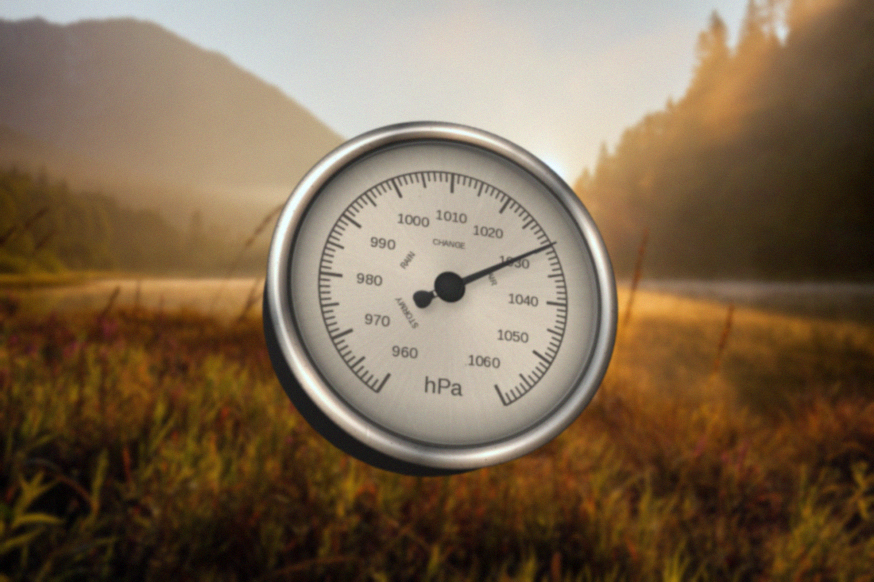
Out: 1030hPa
